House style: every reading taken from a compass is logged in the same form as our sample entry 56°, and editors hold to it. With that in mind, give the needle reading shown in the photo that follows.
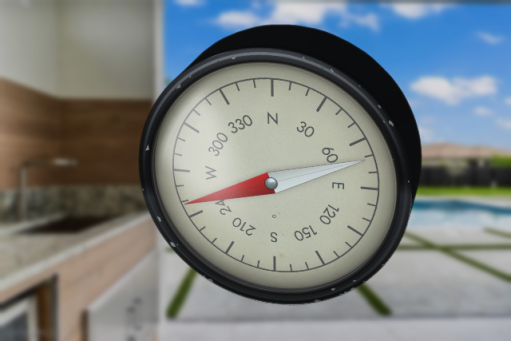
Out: 250°
